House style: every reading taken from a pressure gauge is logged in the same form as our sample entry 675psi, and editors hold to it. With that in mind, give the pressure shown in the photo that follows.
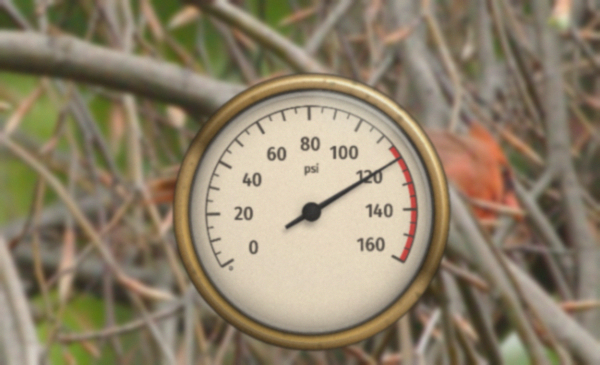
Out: 120psi
